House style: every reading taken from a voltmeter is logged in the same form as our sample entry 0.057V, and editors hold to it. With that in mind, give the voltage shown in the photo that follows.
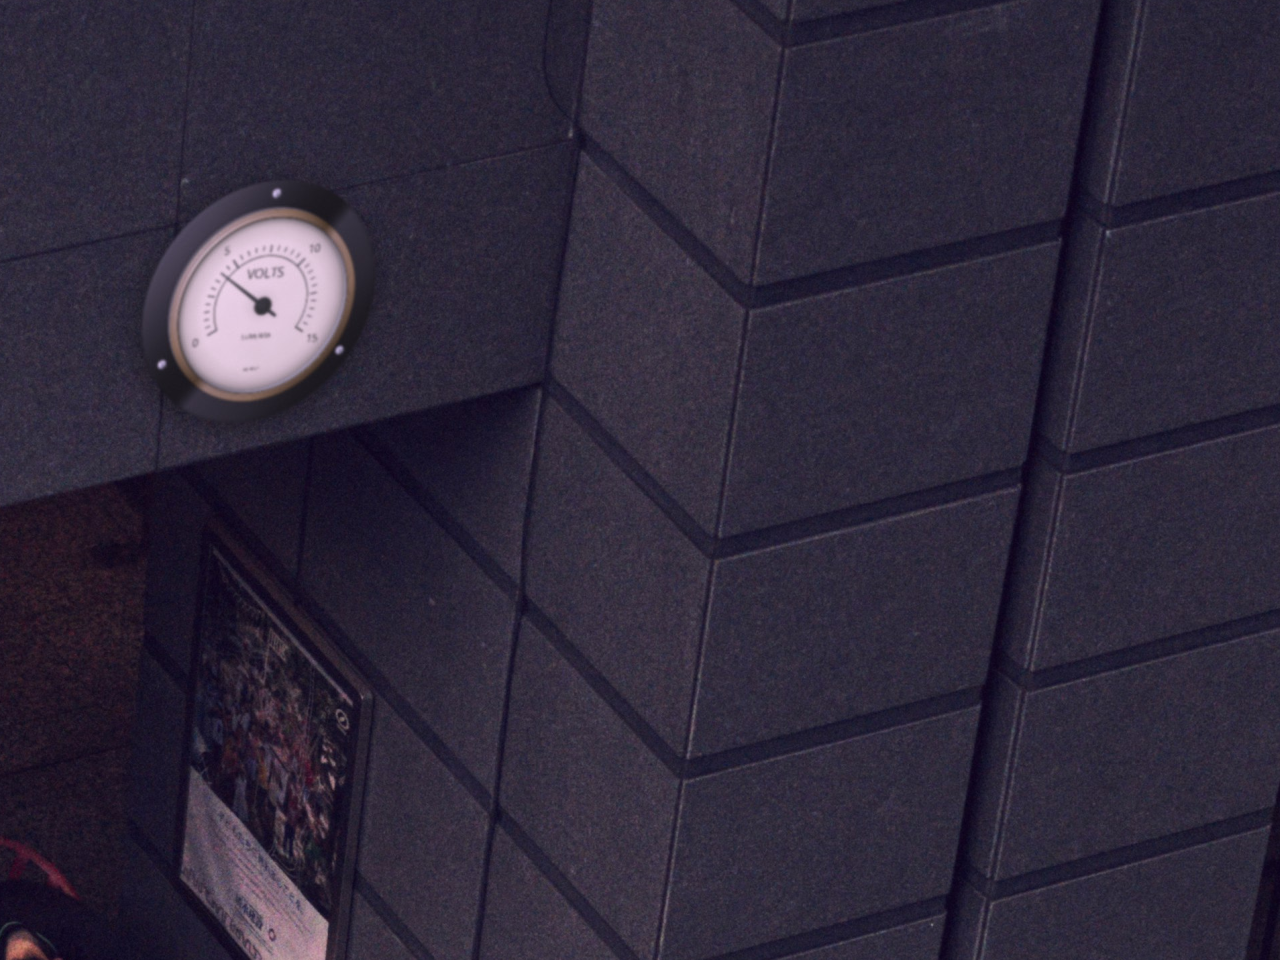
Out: 4V
